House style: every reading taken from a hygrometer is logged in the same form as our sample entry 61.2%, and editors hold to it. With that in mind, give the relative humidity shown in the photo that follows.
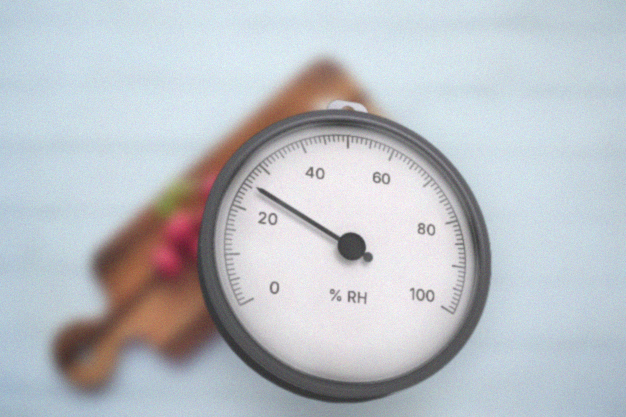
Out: 25%
